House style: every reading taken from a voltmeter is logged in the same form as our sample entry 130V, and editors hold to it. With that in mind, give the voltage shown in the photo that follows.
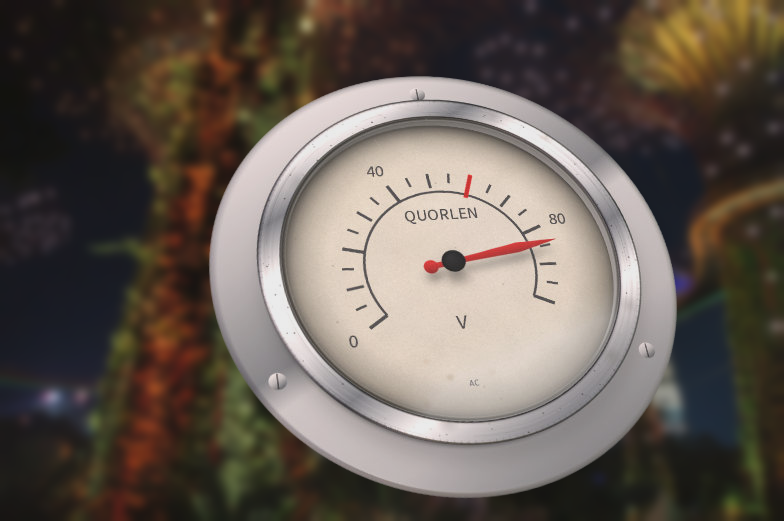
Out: 85V
